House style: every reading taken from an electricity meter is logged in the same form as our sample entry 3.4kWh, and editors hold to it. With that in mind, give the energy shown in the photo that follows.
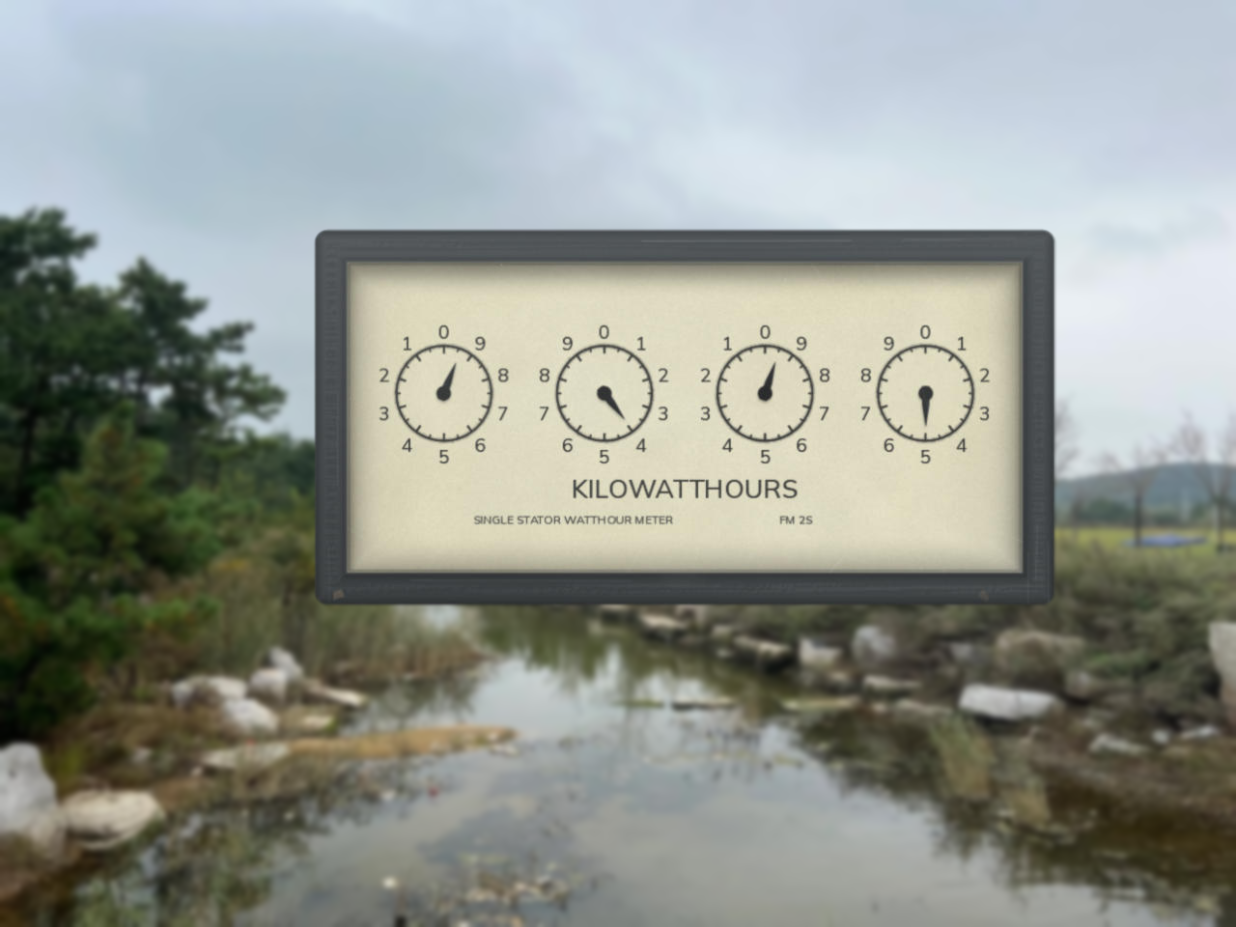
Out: 9395kWh
